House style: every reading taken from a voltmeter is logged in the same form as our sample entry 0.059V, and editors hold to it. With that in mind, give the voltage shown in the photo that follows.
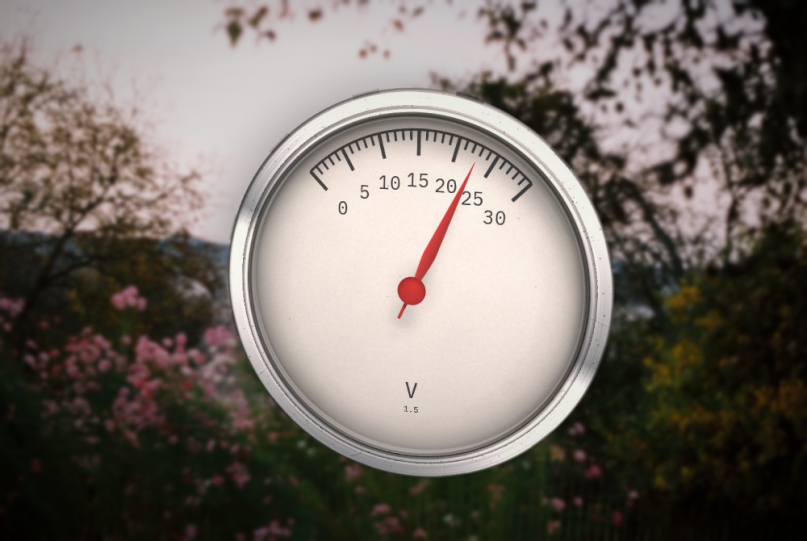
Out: 23V
